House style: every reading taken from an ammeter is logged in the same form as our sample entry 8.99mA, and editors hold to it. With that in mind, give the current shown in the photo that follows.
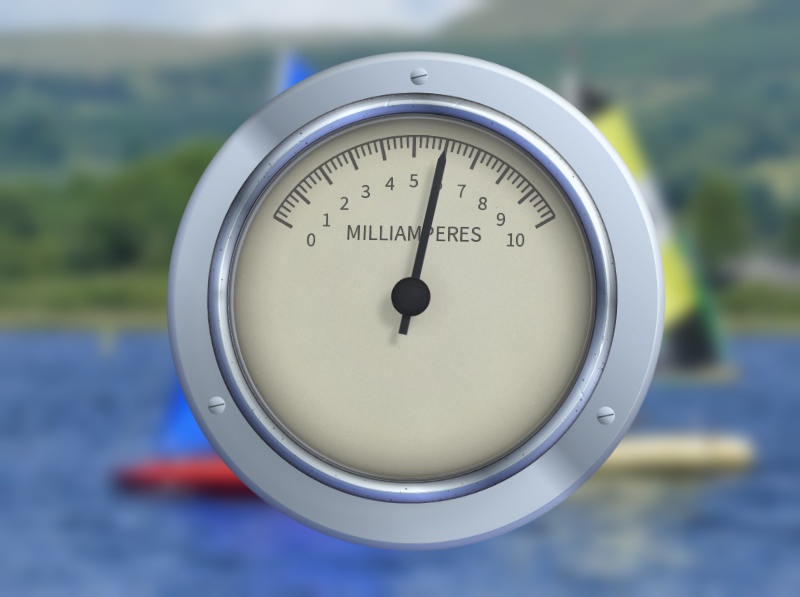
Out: 6mA
